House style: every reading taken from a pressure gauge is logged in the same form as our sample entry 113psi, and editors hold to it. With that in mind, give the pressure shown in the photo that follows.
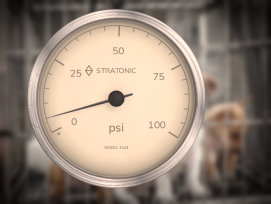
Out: 5psi
